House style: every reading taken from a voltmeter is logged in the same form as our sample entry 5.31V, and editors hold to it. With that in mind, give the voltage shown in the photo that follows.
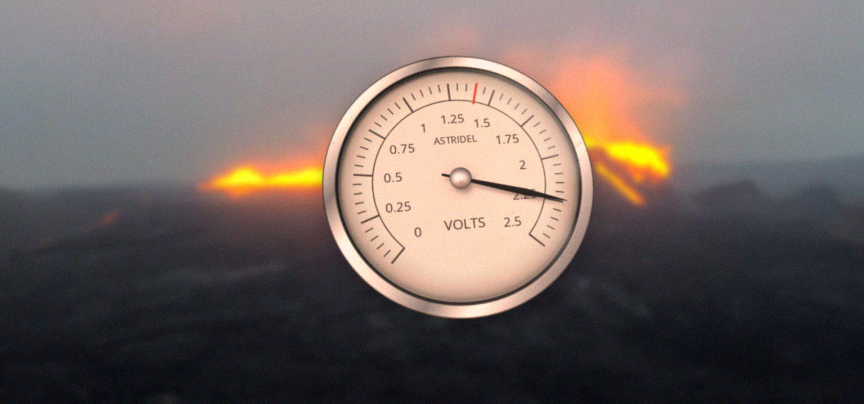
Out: 2.25V
